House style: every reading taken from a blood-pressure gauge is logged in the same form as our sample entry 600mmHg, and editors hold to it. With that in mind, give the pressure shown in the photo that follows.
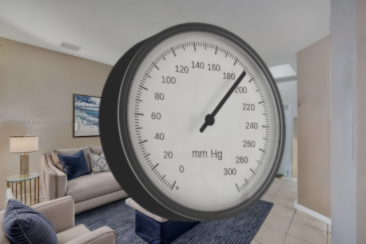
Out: 190mmHg
